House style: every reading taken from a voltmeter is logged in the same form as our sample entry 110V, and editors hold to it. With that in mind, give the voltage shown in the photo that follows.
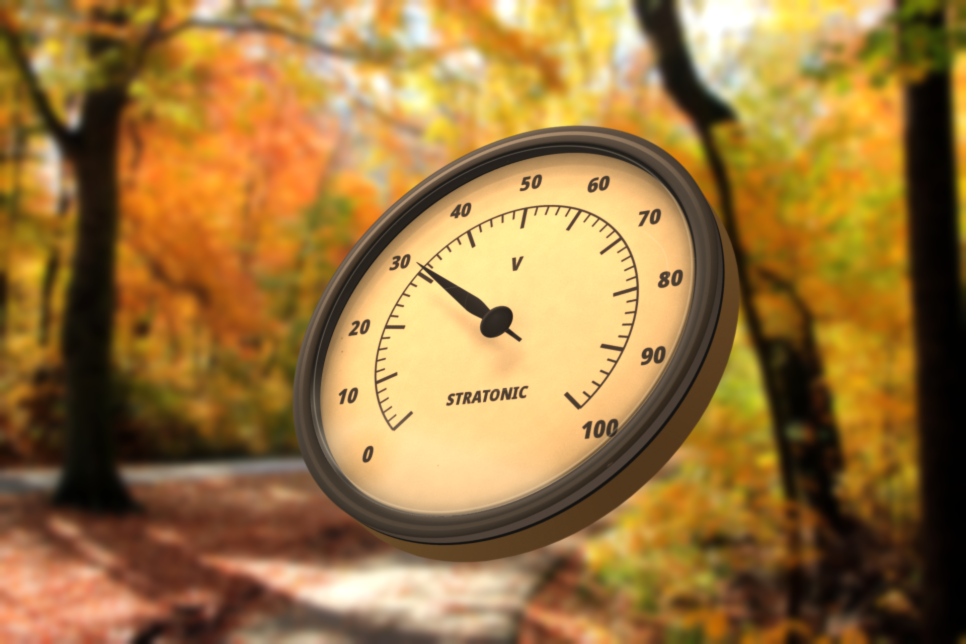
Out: 31V
